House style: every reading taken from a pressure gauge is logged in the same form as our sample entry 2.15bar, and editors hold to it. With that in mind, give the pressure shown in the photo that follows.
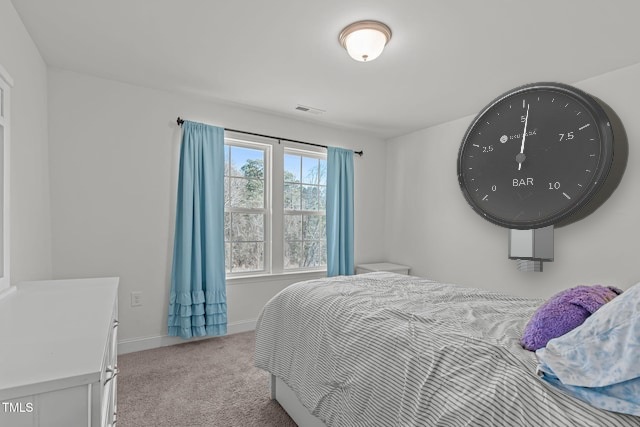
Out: 5.25bar
